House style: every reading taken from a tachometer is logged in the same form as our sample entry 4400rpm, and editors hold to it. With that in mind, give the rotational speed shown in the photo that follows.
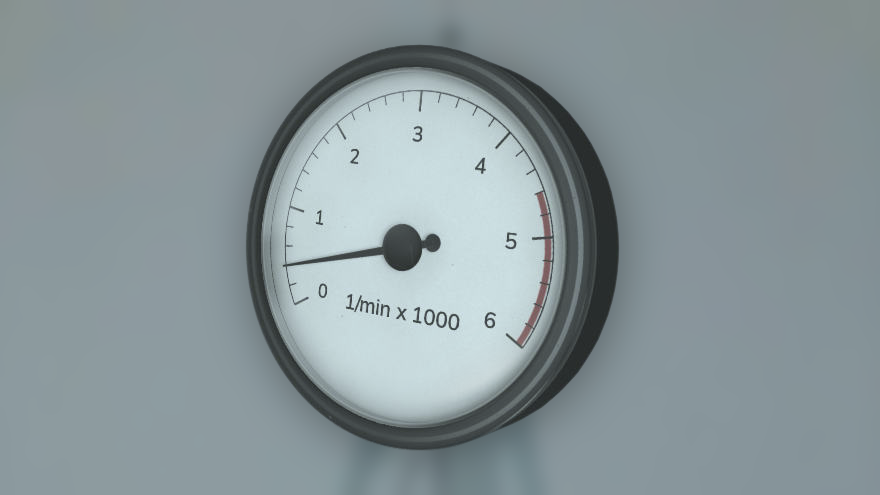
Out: 400rpm
